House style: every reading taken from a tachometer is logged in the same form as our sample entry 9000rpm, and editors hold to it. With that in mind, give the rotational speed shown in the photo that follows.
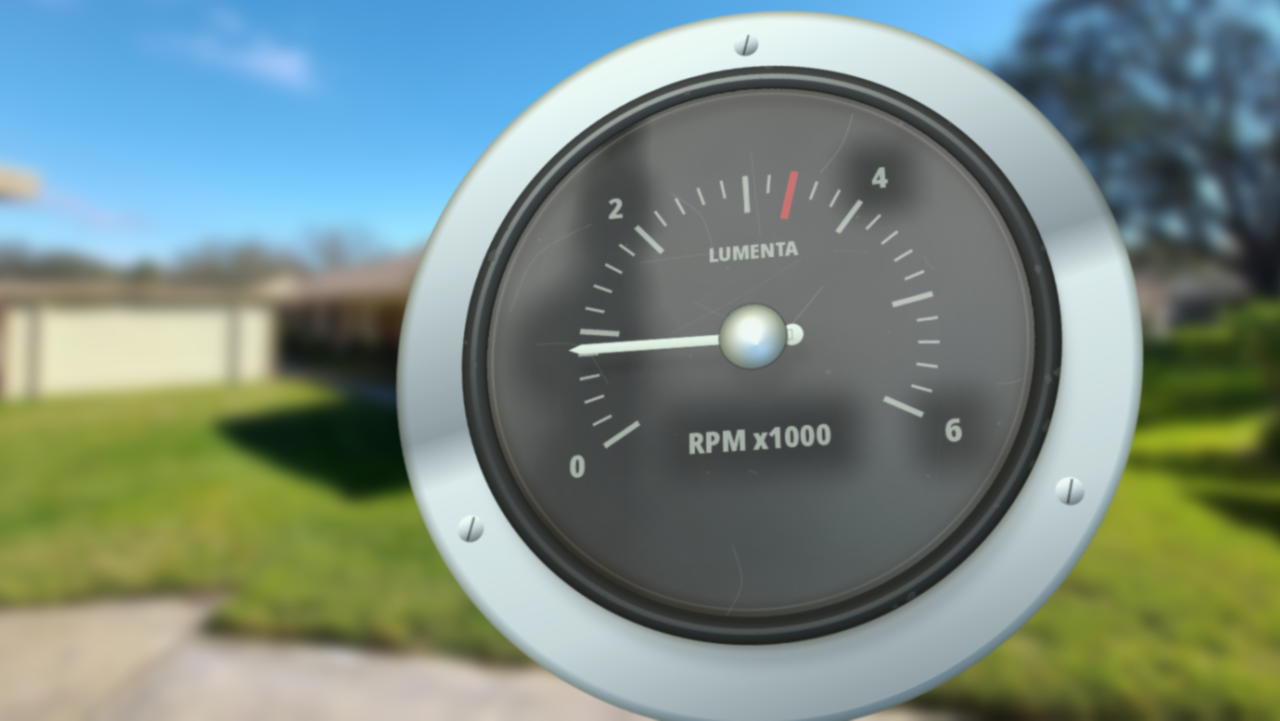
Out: 800rpm
